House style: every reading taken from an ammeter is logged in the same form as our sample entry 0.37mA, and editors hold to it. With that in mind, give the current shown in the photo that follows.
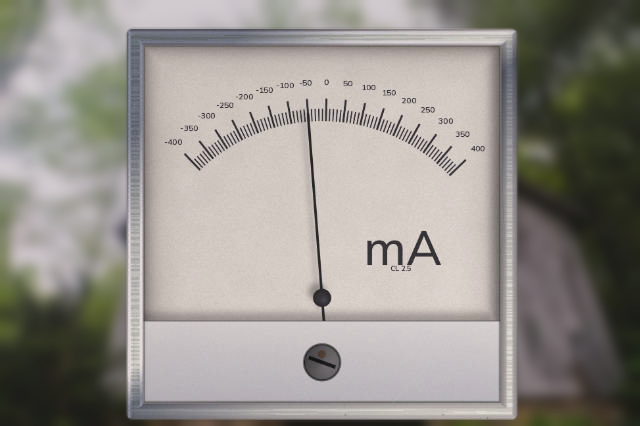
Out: -50mA
